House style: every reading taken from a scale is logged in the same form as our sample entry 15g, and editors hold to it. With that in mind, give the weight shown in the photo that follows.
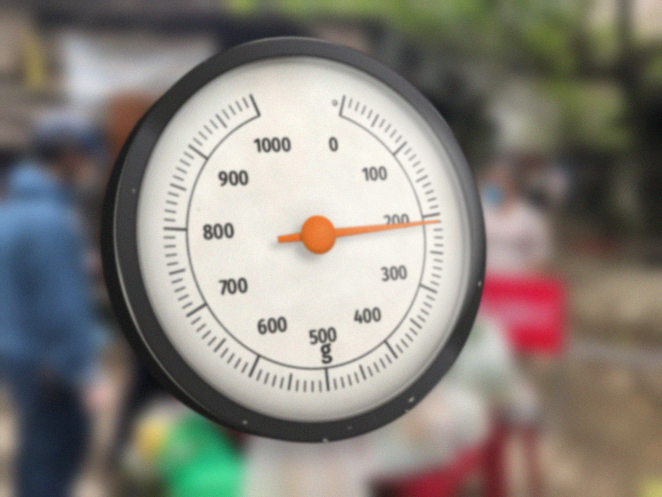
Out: 210g
